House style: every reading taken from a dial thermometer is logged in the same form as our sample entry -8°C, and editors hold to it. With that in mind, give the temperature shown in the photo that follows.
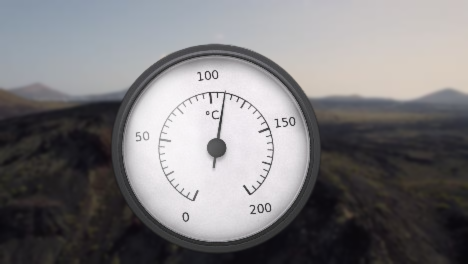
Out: 110°C
